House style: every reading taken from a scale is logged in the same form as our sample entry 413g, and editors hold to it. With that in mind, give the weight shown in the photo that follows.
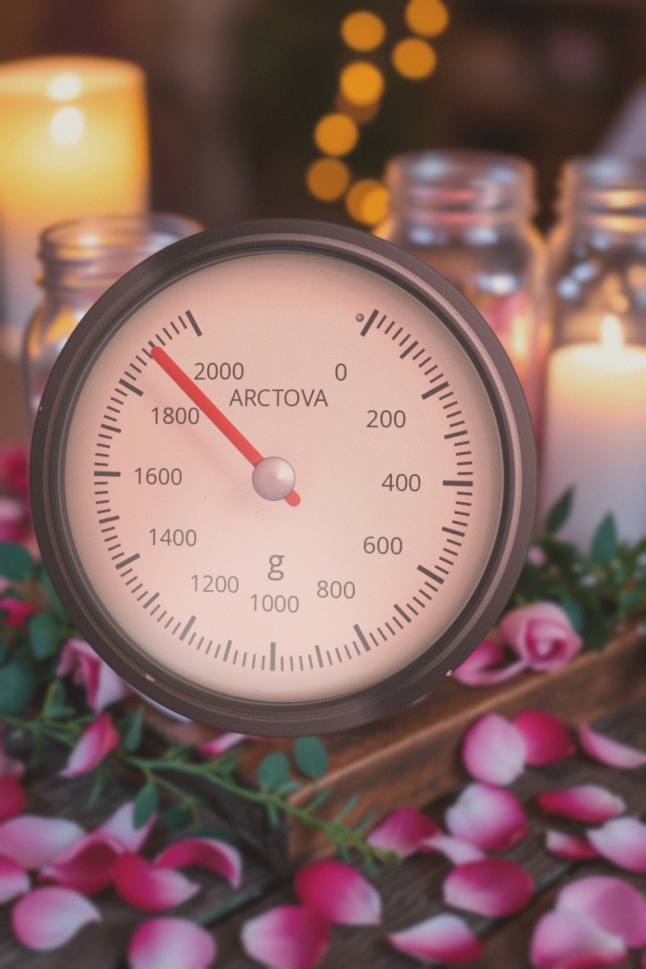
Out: 1900g
